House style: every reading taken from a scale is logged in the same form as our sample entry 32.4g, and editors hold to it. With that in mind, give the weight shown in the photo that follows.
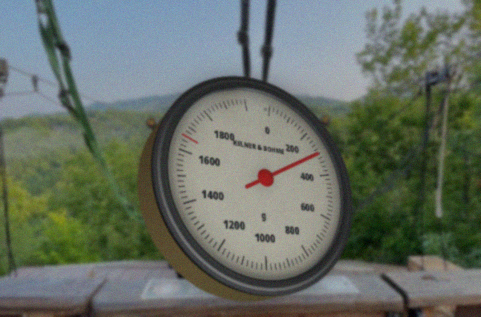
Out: 300g
